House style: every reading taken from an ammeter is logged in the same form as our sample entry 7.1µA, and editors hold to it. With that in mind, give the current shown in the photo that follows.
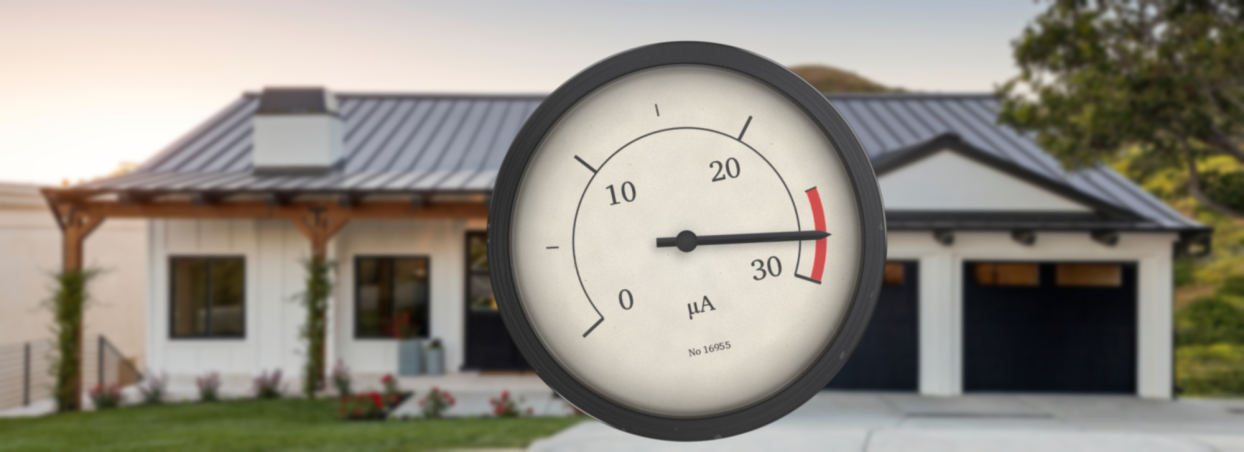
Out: 27.5µA
